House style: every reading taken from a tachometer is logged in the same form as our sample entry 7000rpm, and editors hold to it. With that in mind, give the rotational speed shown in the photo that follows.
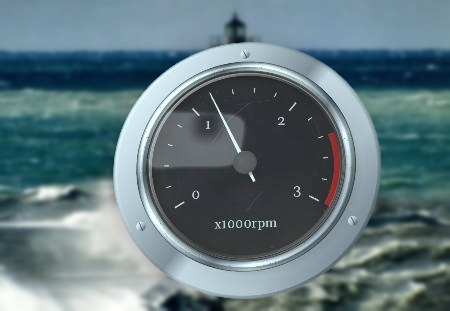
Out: 1200rpm
